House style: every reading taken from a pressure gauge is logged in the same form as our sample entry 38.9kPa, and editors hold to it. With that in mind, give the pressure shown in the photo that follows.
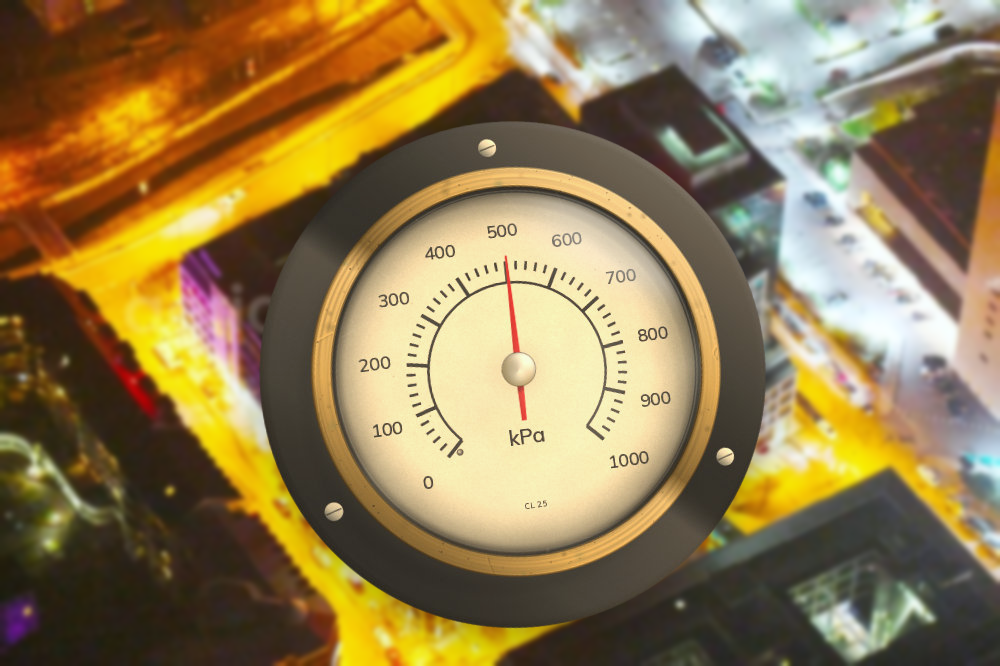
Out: 500kPa
